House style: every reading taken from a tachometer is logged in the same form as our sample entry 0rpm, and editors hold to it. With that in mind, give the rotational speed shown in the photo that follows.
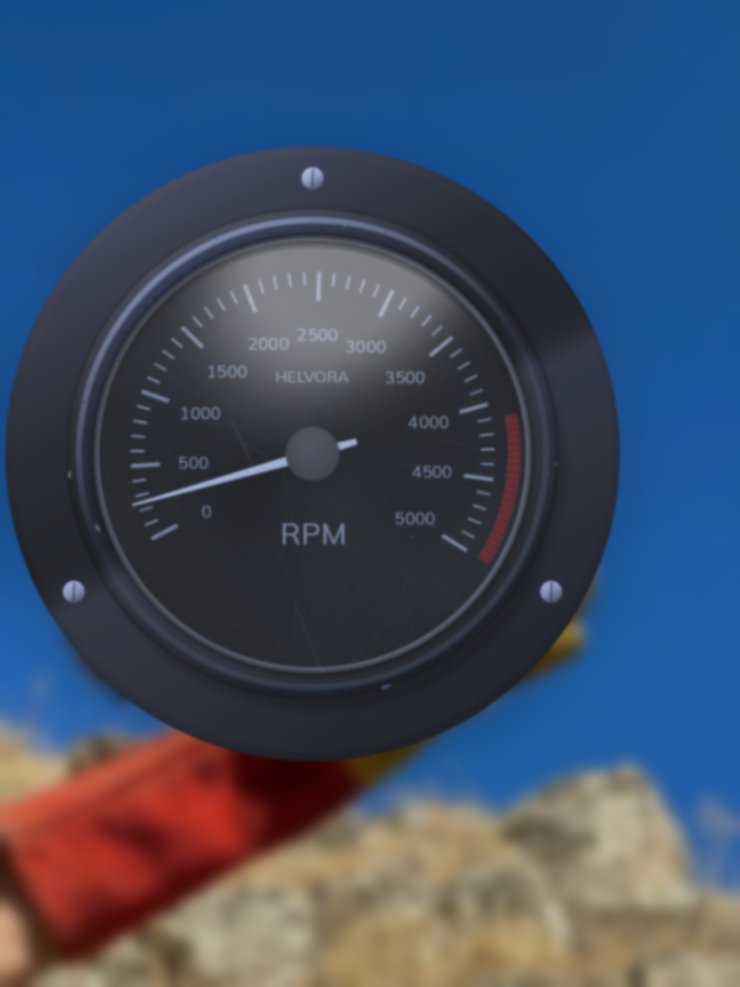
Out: 250rpm
